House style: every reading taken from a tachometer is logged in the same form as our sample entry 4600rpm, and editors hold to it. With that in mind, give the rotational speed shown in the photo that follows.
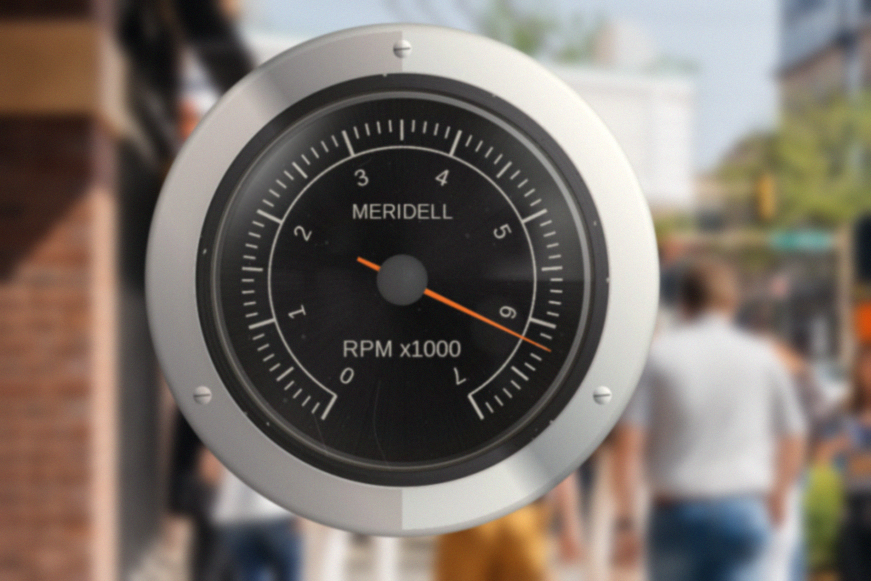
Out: 6200rpm
